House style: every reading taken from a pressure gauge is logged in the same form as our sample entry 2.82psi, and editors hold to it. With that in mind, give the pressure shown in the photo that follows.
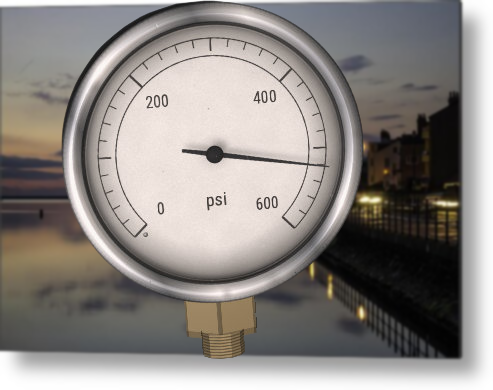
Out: 520psi
